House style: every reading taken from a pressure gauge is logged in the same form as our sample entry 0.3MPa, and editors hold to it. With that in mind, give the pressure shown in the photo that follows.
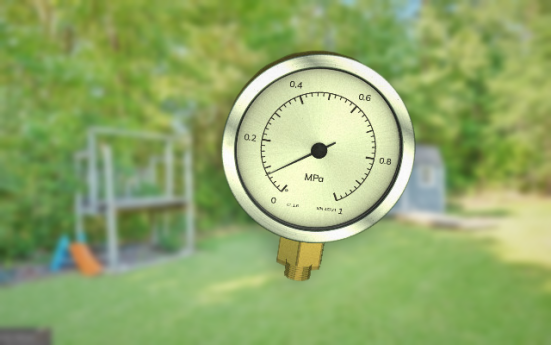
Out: 0.08MPa
